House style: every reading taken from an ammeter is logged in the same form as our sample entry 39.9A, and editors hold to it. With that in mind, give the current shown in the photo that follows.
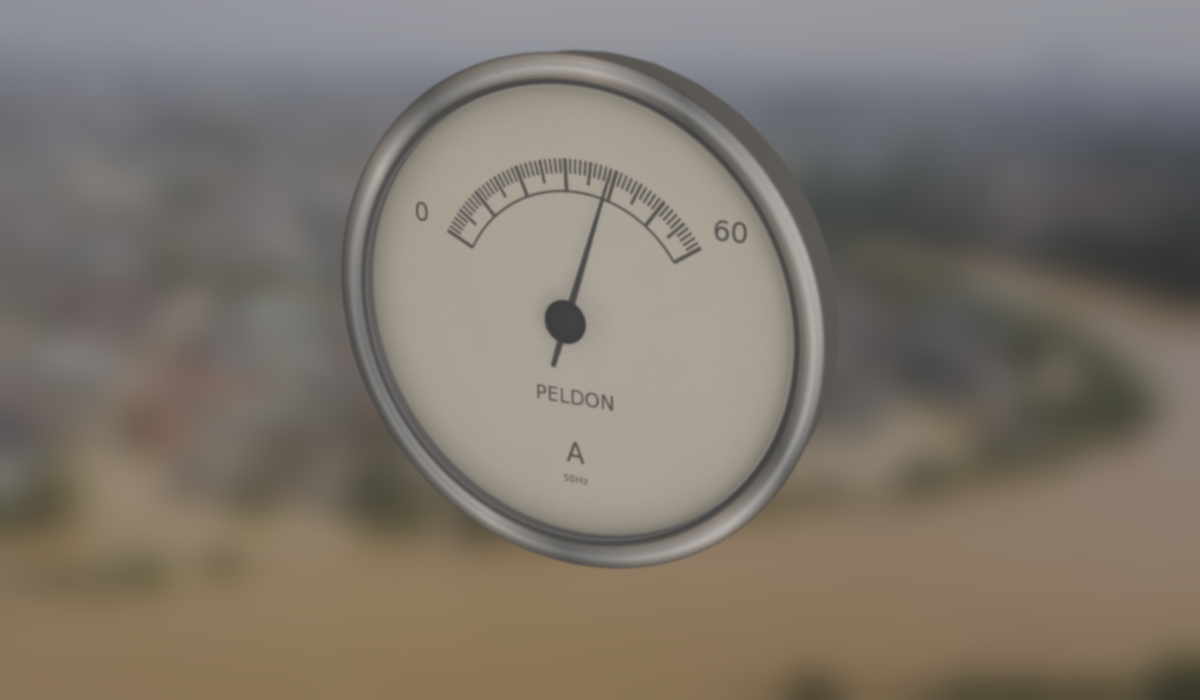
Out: 40A
